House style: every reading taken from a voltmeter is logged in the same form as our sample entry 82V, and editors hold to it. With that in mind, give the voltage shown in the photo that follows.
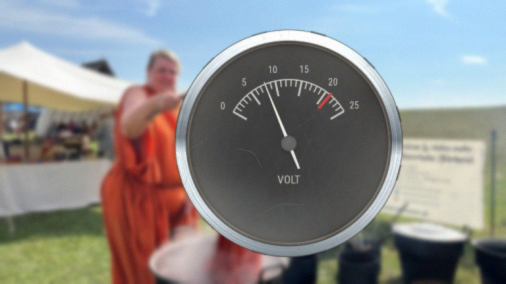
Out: 8V
